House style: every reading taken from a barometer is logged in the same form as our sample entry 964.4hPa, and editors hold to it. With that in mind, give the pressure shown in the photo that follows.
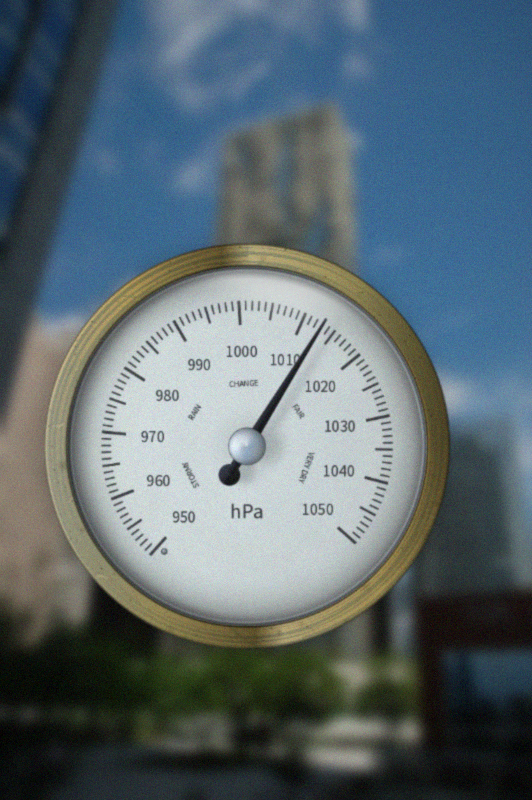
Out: 1013hPa
